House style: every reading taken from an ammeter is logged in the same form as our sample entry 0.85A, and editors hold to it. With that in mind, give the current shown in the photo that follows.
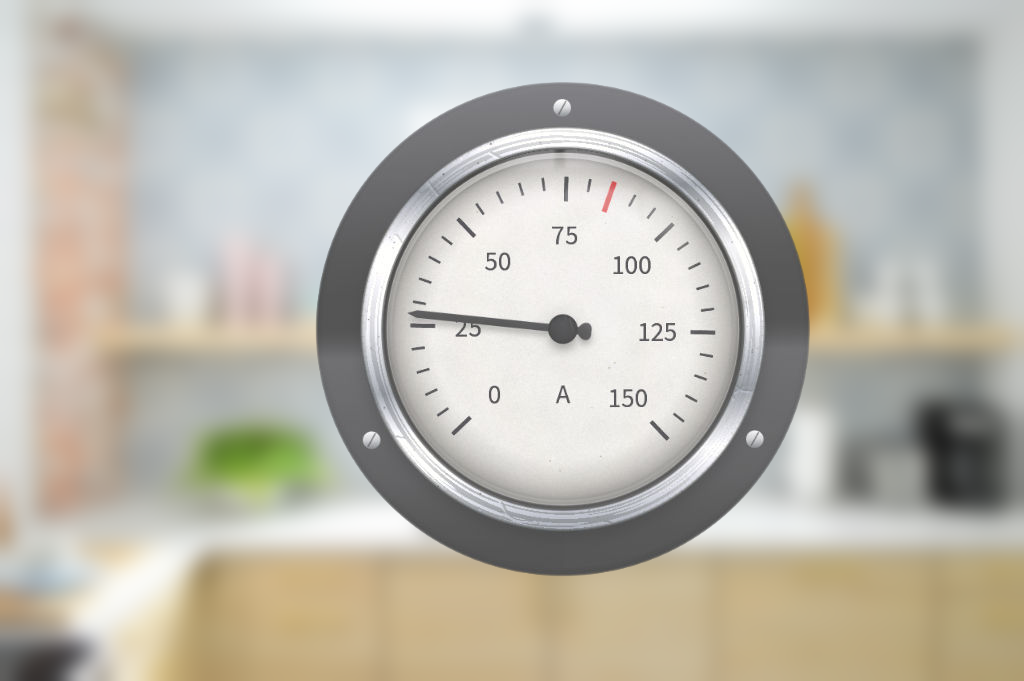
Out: 27.5A
